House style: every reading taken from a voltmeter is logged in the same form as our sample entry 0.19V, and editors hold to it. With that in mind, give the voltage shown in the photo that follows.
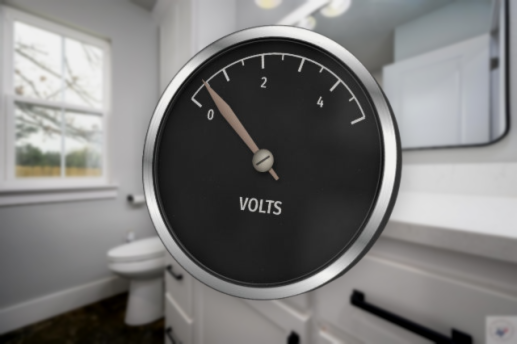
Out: 0.5V
